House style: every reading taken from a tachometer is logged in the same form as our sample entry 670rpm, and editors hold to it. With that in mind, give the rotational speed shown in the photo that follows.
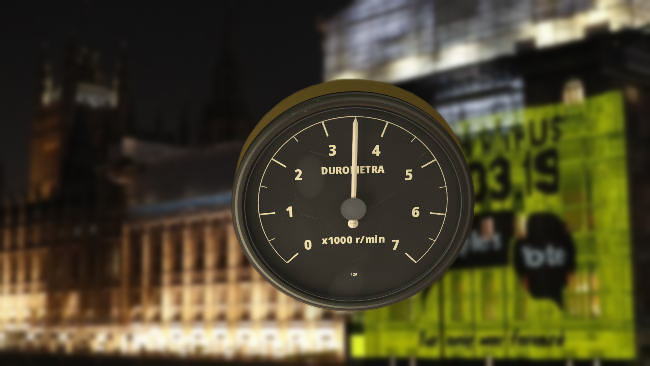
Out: 3500rpm
